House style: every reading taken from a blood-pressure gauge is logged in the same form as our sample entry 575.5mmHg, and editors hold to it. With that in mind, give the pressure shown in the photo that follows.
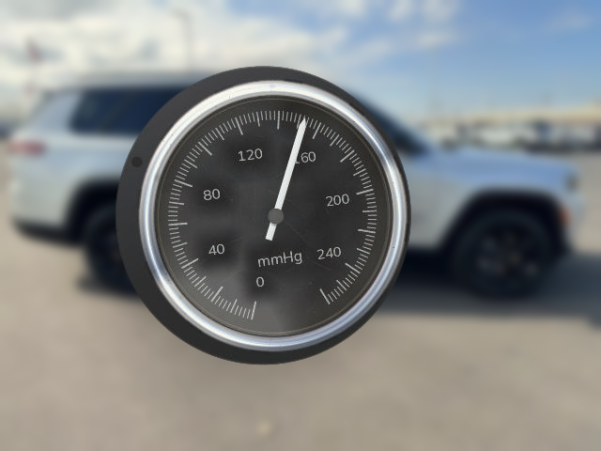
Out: 152mmHg
